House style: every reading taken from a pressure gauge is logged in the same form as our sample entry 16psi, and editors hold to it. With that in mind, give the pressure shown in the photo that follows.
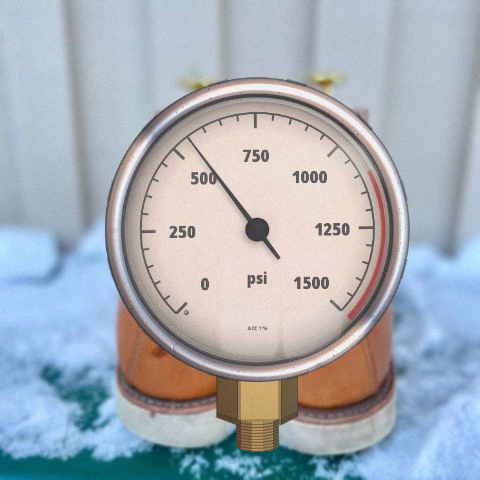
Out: 550psi
